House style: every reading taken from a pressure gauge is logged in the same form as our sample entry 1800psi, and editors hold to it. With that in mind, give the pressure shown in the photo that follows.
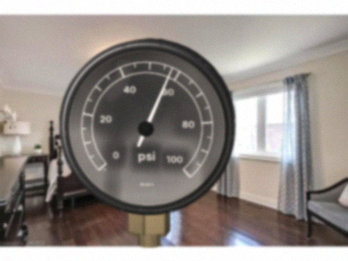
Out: 57.5psi
